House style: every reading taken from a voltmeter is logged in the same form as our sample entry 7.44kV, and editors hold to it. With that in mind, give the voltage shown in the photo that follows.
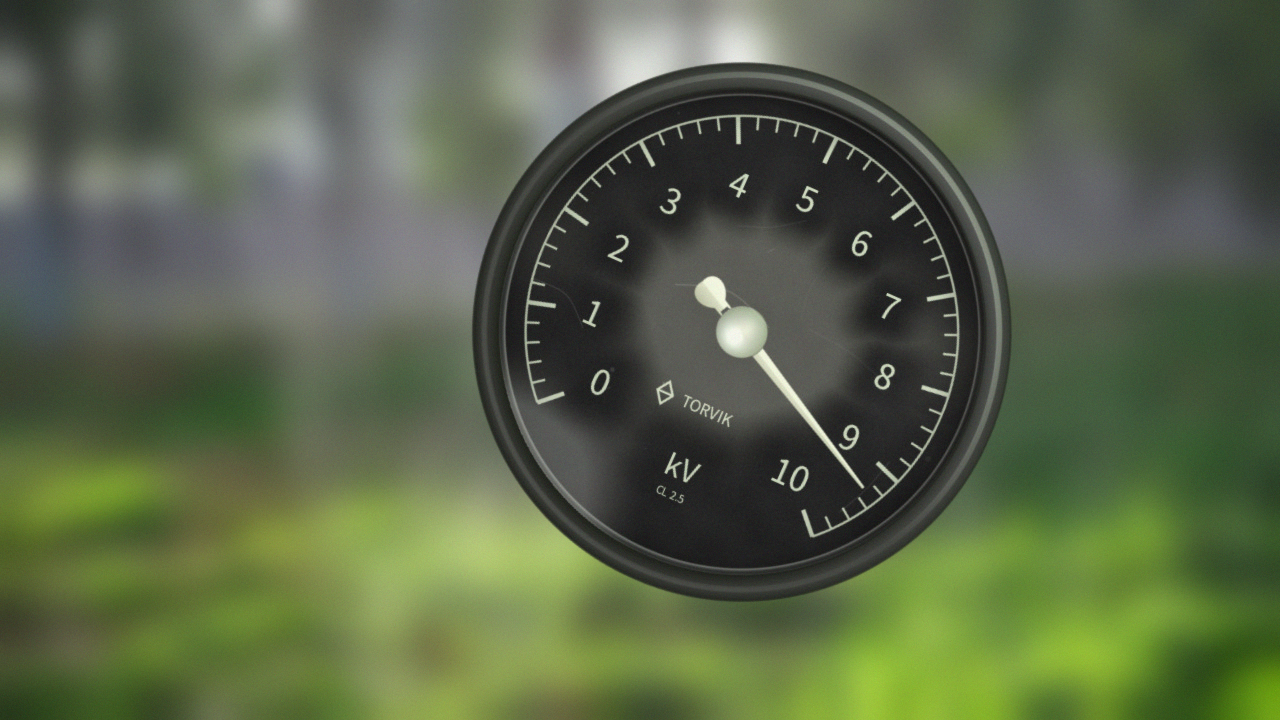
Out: 9.3kV
